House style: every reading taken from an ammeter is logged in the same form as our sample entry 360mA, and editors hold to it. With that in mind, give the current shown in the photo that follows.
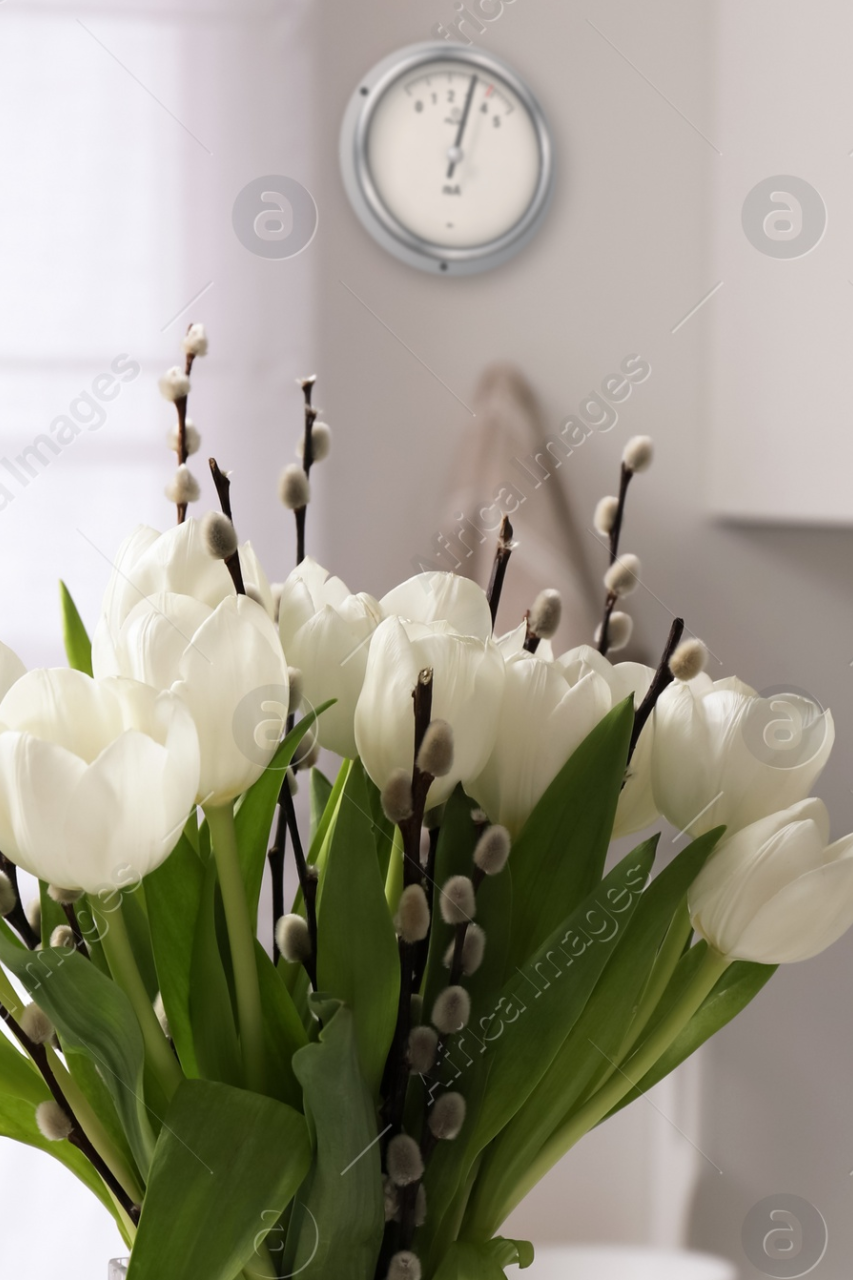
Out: 3mA
